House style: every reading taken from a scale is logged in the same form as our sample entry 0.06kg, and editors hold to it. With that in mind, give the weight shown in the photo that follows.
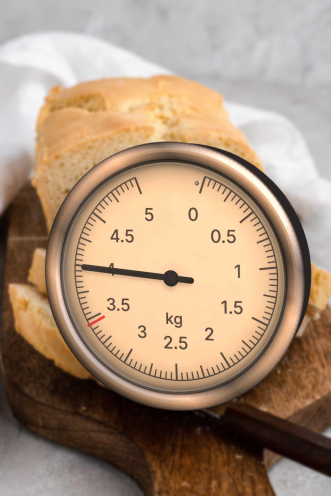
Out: 4kg
